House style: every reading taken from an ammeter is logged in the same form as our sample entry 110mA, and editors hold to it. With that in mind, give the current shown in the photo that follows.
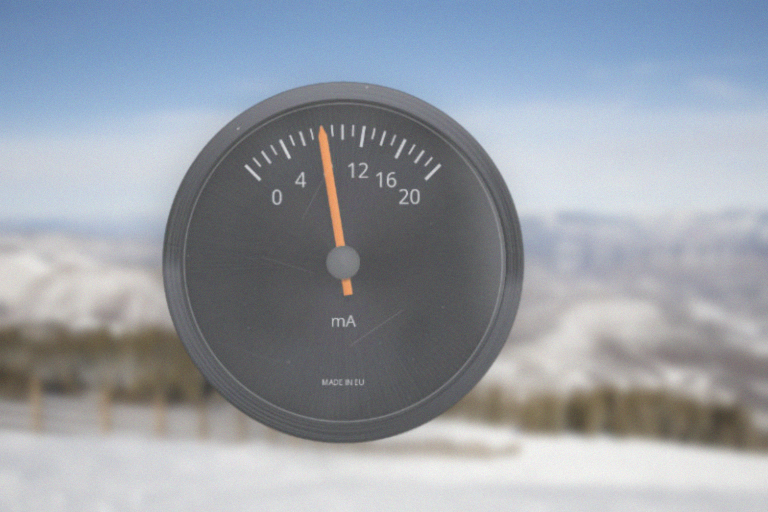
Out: 8mA
